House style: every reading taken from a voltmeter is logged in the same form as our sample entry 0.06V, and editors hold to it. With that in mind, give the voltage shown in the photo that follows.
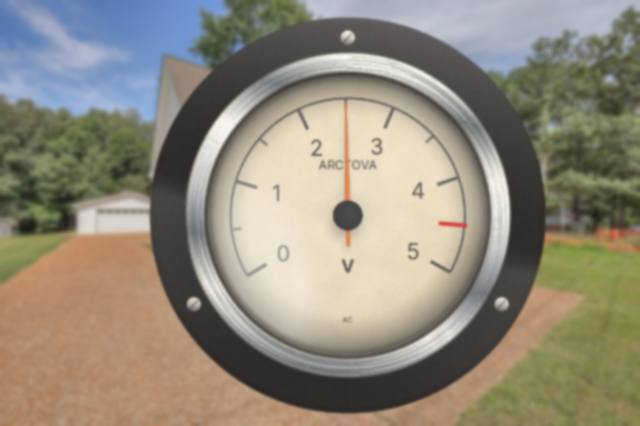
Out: 2.5V
